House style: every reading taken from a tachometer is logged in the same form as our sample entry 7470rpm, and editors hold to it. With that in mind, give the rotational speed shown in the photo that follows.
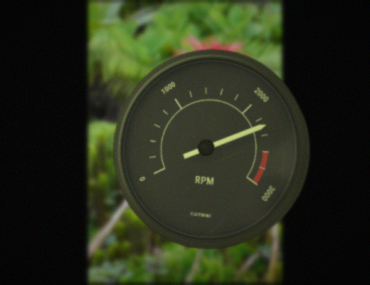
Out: 2300rpm
